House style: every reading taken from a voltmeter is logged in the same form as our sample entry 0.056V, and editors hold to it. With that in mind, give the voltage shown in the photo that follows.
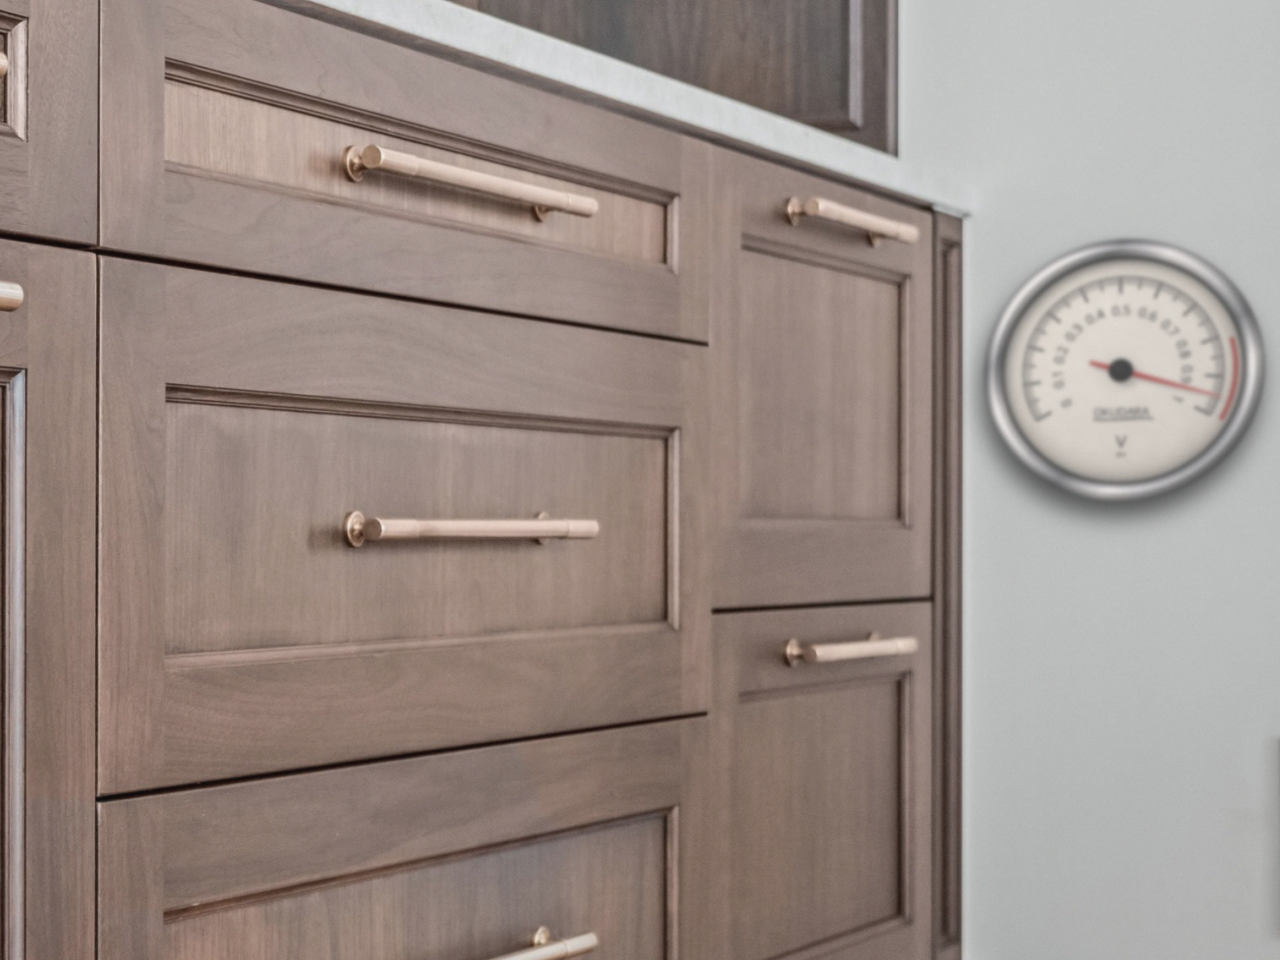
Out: 0.95V
